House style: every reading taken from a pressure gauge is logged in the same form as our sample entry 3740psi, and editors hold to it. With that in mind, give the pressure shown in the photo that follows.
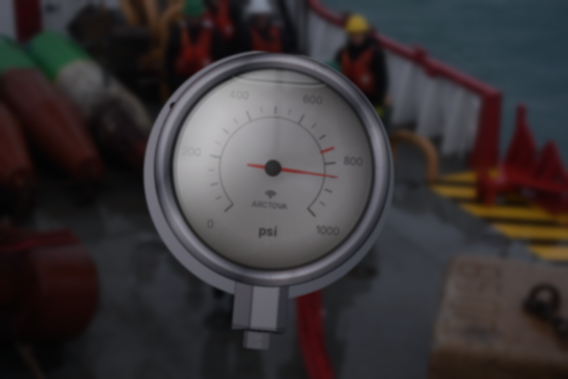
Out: 850psi
